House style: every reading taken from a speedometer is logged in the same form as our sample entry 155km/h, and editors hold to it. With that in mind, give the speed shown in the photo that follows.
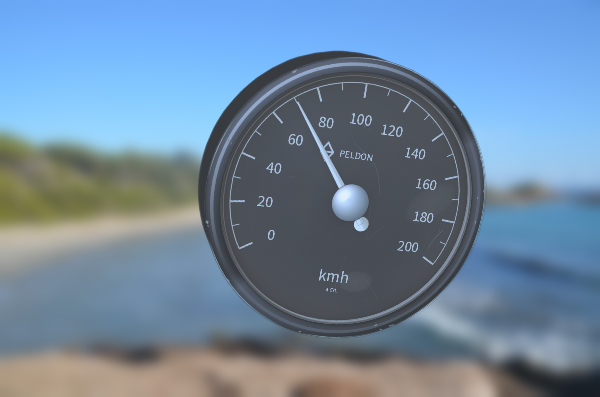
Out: 70km/h
